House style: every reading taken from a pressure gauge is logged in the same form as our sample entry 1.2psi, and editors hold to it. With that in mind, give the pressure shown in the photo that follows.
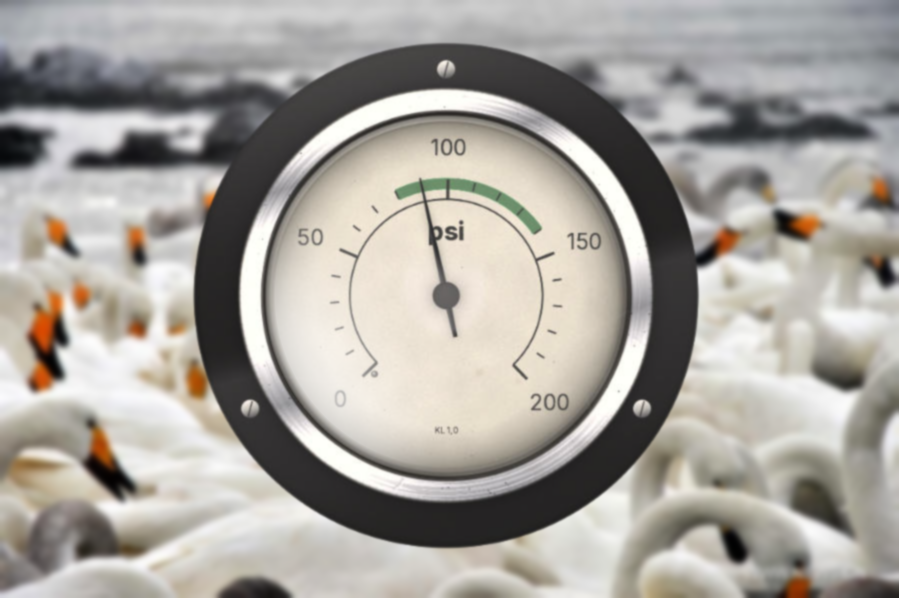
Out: 90psi
